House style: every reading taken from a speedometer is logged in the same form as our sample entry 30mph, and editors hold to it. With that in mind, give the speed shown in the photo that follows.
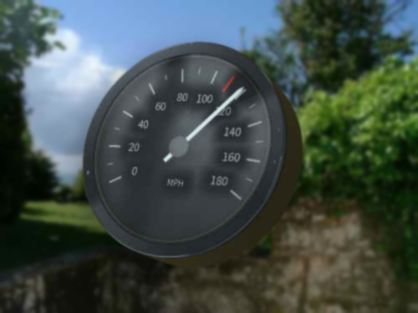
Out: 120mph
